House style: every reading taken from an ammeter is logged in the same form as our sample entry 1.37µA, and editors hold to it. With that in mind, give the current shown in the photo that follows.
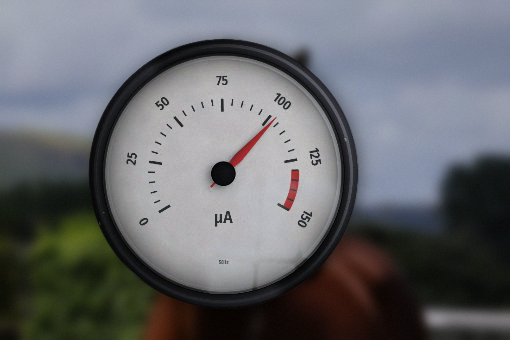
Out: 102.5µA
